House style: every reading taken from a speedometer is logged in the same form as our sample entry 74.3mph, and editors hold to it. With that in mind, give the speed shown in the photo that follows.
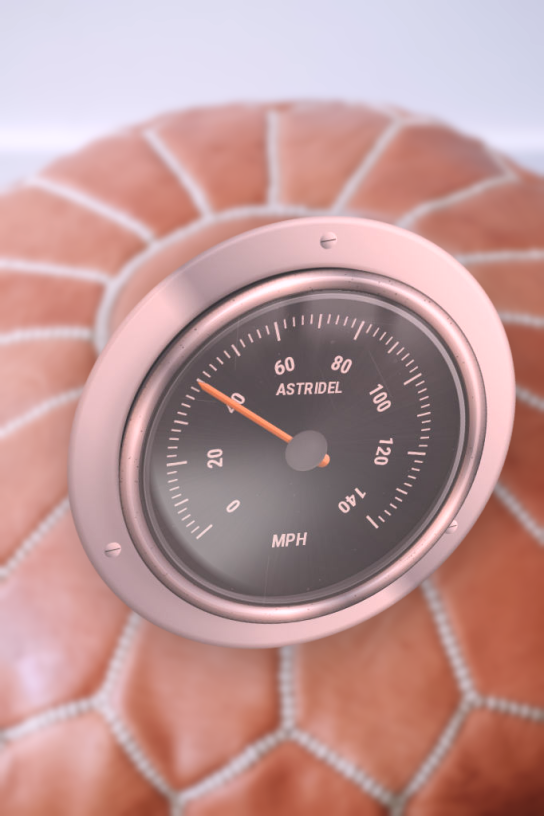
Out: 40mph
